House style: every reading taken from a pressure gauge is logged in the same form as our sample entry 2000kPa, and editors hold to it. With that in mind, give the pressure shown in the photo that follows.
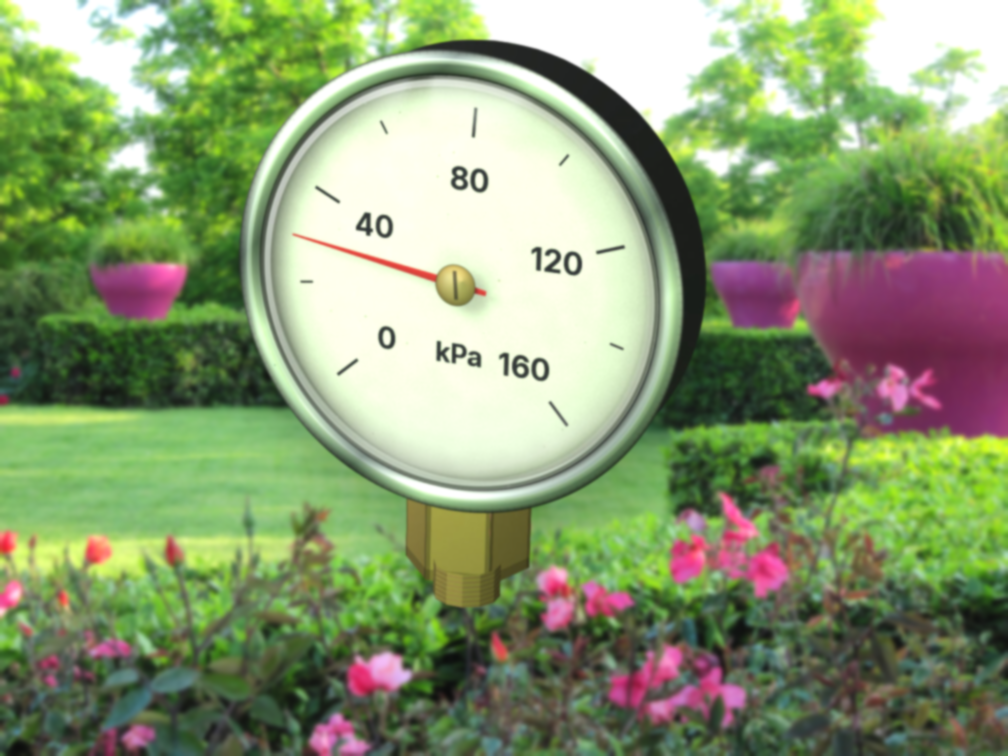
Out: 30kPa
